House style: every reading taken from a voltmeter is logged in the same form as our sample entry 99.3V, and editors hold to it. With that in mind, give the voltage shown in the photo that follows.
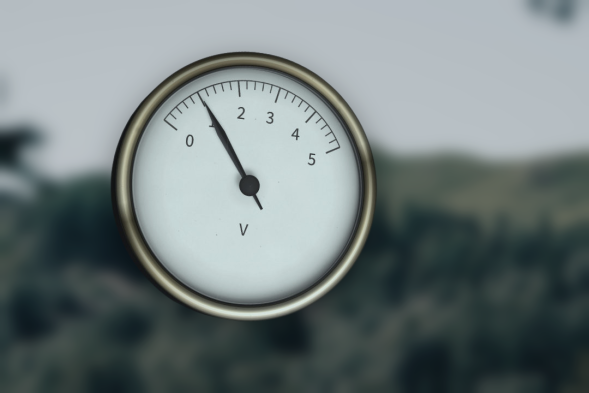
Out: 1V
